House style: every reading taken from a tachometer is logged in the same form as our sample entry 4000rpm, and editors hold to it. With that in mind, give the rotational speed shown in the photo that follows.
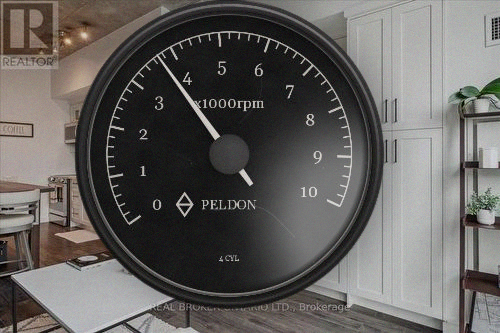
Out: 3700rpm
